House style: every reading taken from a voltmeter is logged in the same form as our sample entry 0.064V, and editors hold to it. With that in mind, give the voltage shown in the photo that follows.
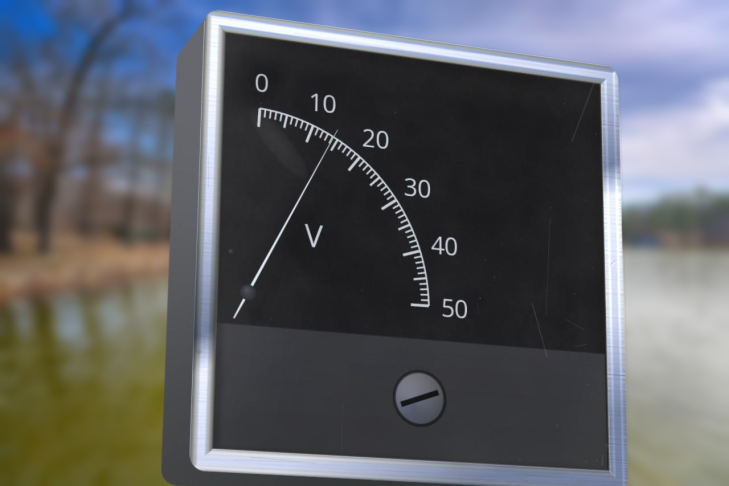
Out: 14V
